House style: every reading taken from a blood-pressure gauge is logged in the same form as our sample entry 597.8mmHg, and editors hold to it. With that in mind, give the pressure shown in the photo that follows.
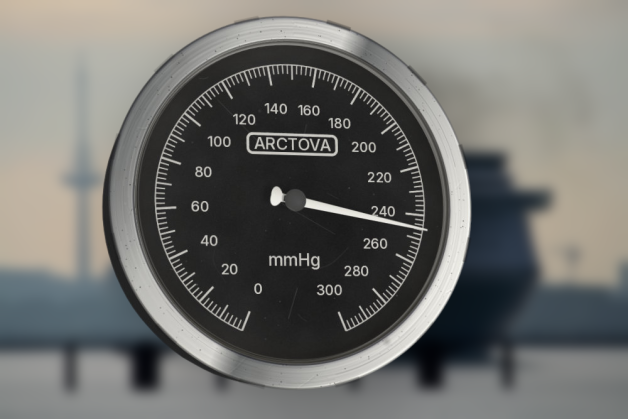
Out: 246mmHg
